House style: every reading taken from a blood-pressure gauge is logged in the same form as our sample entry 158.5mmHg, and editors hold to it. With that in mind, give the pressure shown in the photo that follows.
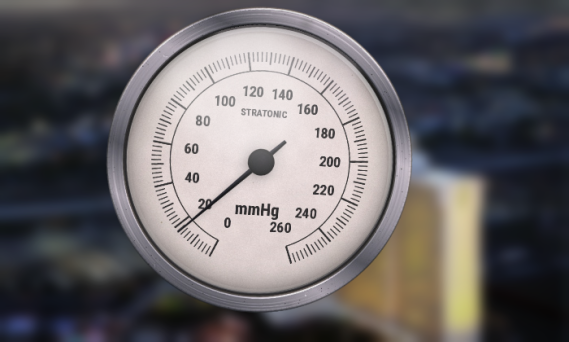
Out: 18mmHg
